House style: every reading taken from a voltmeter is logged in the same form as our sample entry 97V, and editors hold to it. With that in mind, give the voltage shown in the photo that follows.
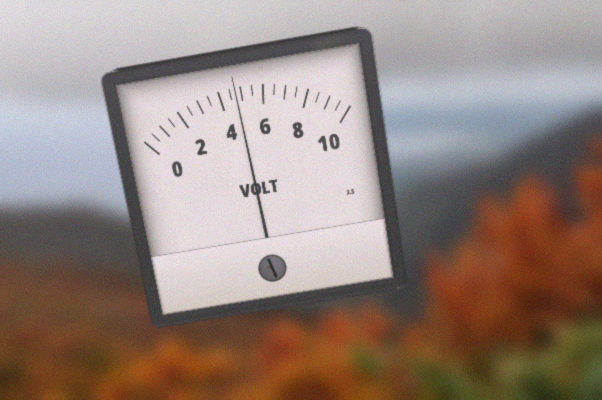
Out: 4.75V
